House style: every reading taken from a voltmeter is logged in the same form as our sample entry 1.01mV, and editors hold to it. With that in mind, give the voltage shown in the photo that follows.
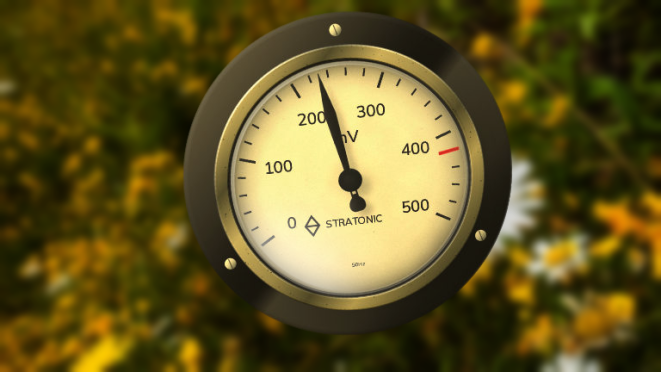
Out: 230mV
